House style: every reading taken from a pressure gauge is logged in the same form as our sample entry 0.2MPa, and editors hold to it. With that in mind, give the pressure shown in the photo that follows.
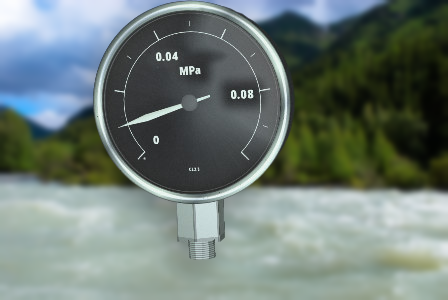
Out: 0.01MPa
